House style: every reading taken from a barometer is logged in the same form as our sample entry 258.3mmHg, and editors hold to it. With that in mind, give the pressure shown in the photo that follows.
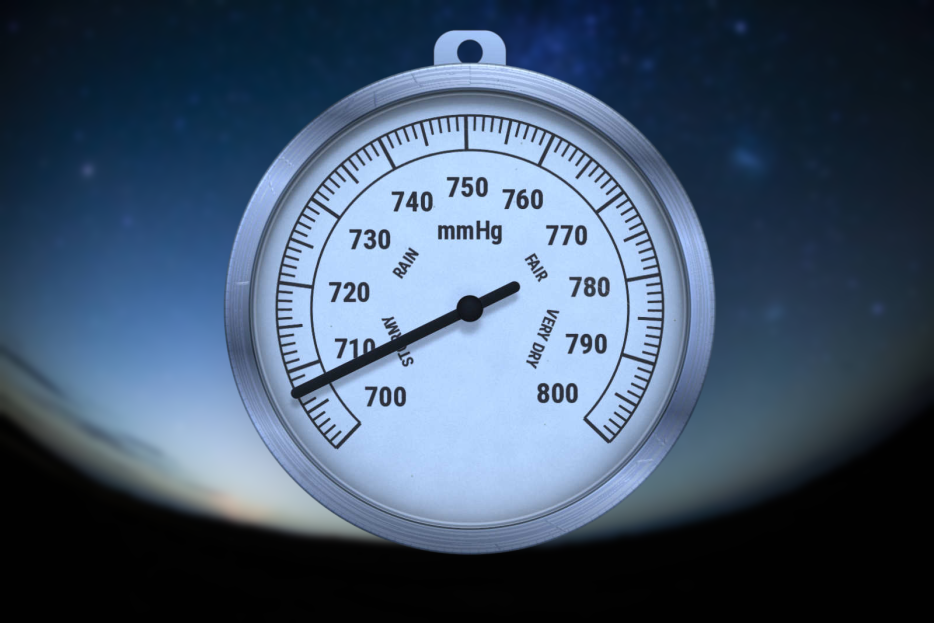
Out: 707.5mmHg
